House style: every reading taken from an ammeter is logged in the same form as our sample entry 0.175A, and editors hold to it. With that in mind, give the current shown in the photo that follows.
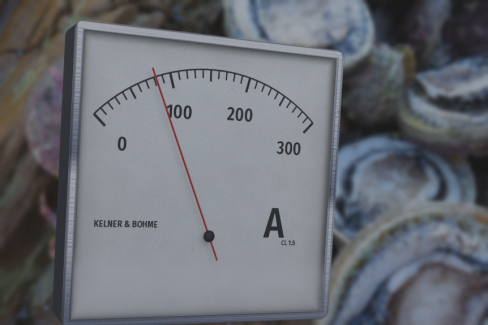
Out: 80A
